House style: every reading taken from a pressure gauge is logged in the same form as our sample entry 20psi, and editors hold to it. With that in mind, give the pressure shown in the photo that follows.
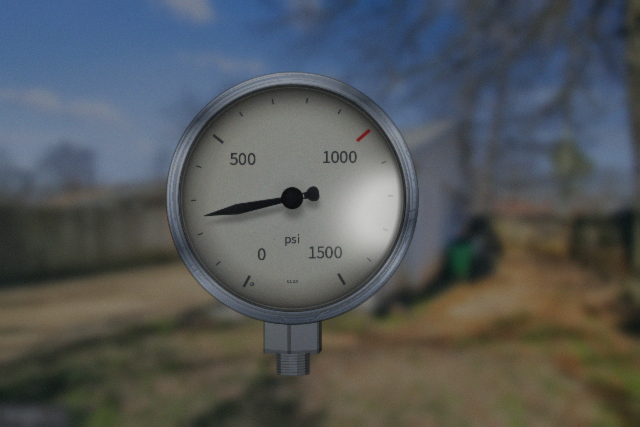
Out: 250psi
